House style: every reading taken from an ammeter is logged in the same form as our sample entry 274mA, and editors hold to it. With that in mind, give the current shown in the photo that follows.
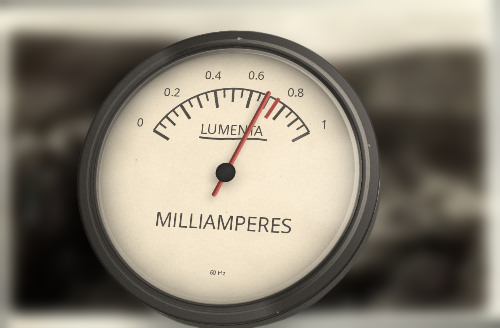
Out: 0.7mA
